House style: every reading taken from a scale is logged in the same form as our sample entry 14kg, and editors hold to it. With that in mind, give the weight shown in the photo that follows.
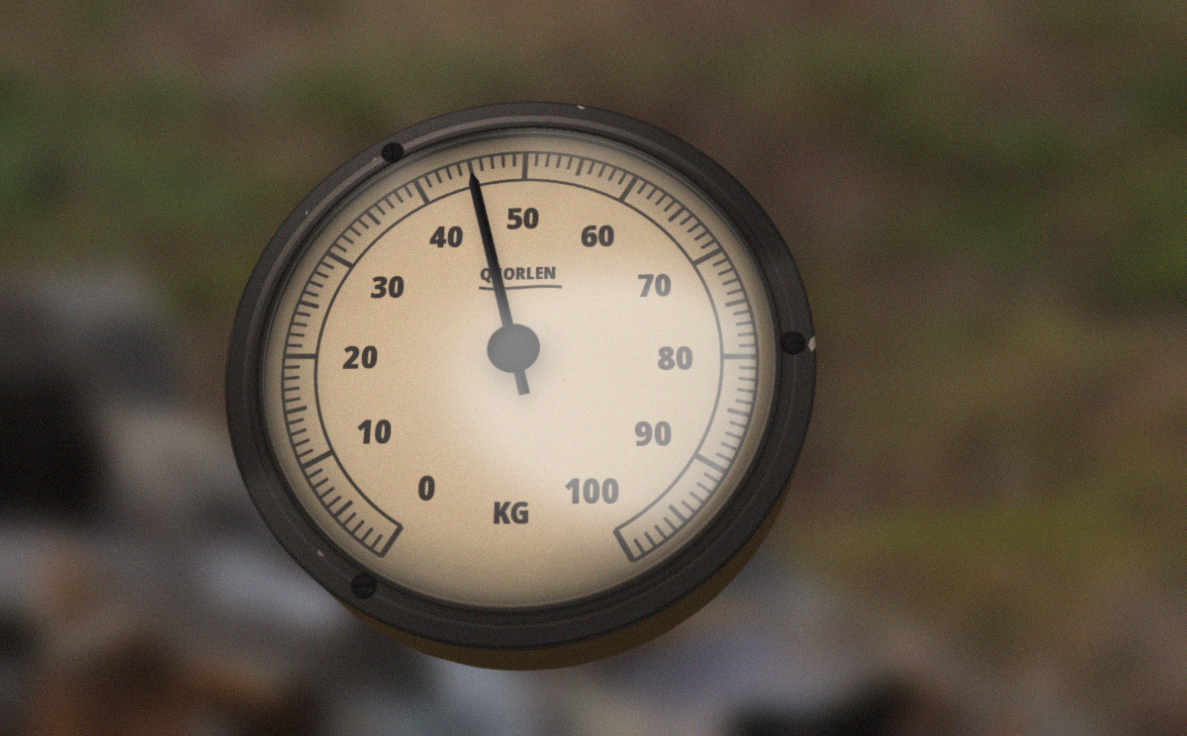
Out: 45kg
